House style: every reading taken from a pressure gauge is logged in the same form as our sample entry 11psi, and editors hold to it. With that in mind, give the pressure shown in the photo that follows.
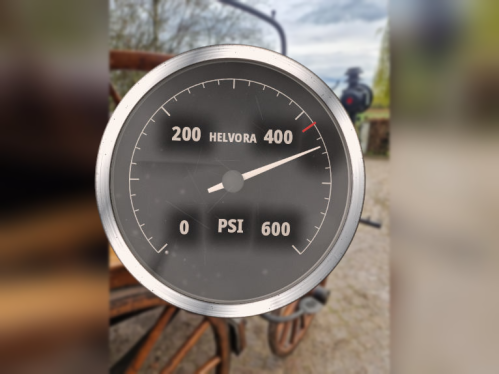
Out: 450psi
